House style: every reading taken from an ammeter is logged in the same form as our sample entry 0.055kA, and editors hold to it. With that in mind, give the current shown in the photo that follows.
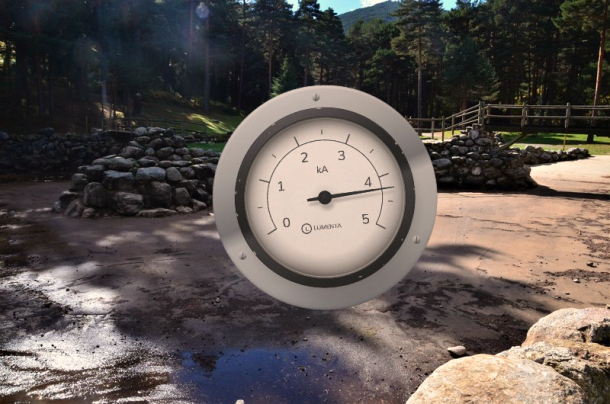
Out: 4.25kA
